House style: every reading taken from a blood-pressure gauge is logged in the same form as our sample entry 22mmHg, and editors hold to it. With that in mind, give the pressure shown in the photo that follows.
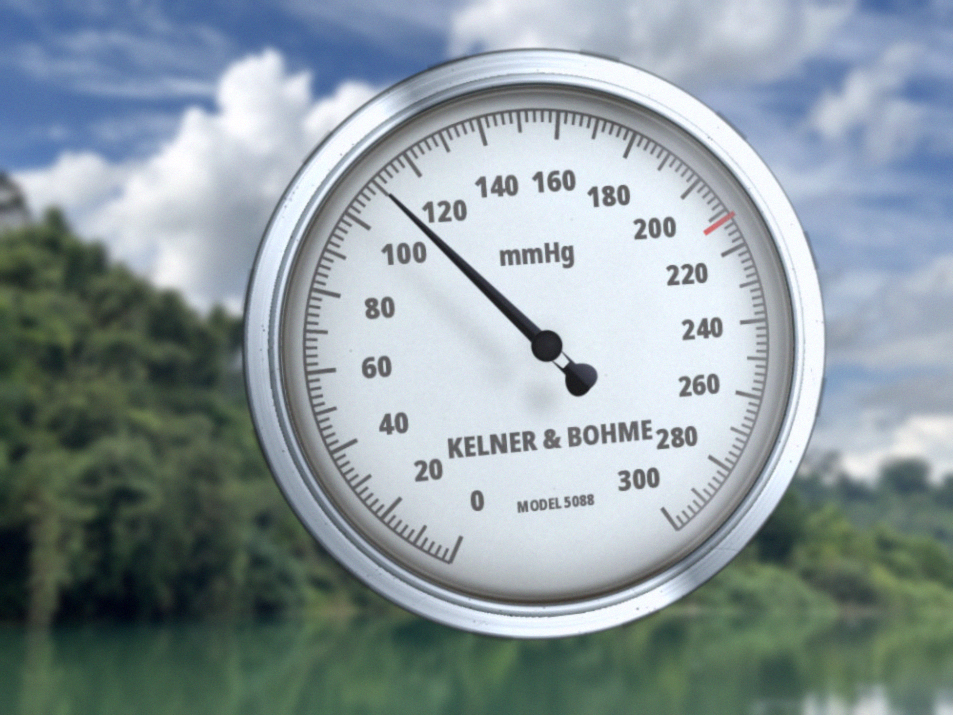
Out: 110mmHg
